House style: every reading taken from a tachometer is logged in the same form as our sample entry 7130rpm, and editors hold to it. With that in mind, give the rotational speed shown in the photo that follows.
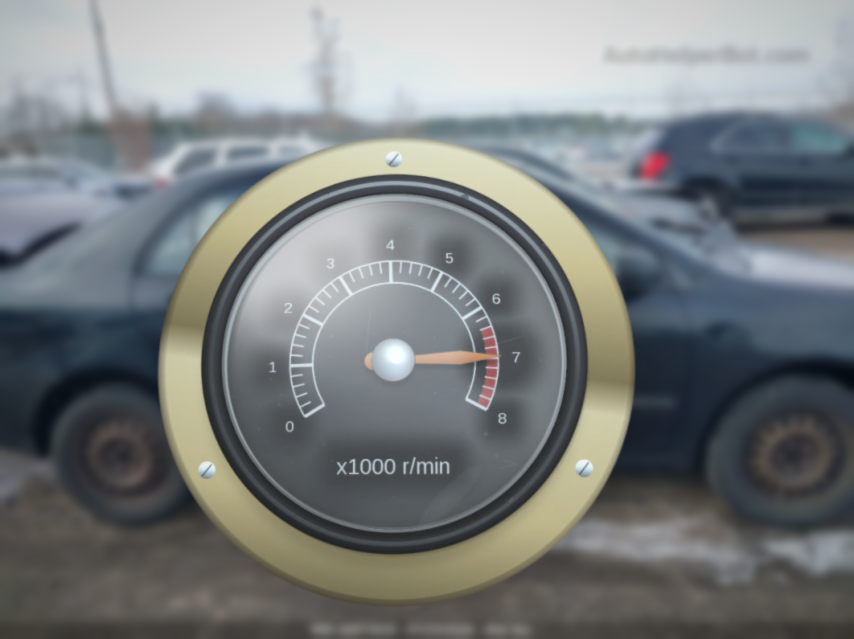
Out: 7000rpm
